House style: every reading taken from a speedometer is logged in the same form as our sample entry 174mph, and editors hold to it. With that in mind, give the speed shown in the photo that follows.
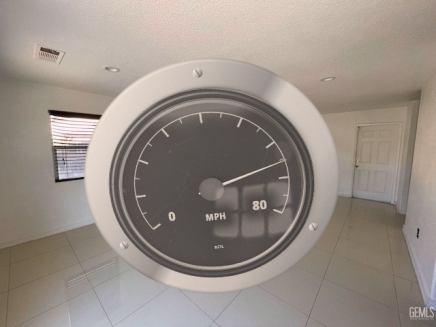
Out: 65mph
